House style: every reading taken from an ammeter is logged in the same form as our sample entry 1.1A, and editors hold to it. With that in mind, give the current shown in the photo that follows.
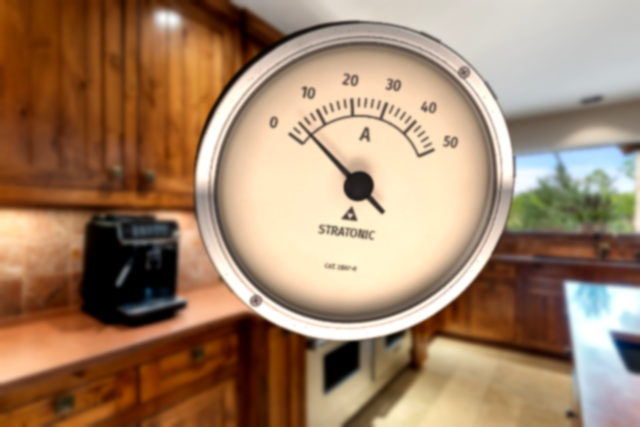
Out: 4A
